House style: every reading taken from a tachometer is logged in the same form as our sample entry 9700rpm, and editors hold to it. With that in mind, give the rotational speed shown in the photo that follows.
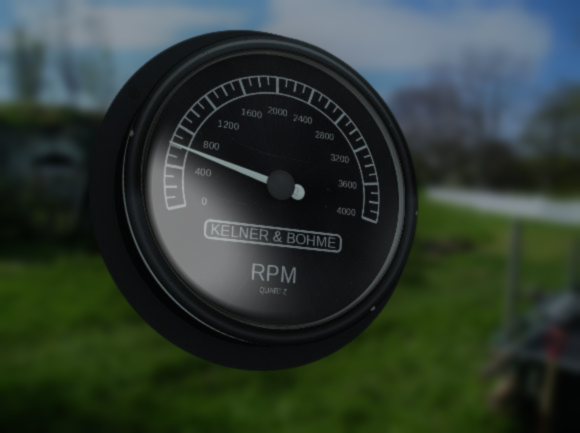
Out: 600rpm
